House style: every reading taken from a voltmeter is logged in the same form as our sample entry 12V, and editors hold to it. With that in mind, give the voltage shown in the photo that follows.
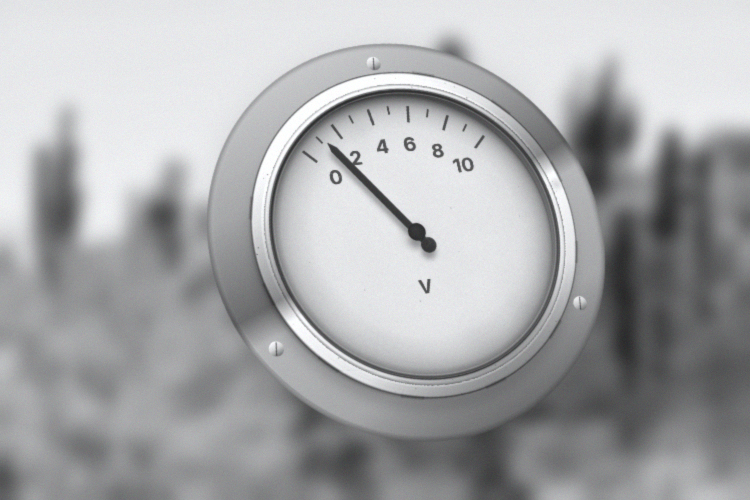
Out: 1V
